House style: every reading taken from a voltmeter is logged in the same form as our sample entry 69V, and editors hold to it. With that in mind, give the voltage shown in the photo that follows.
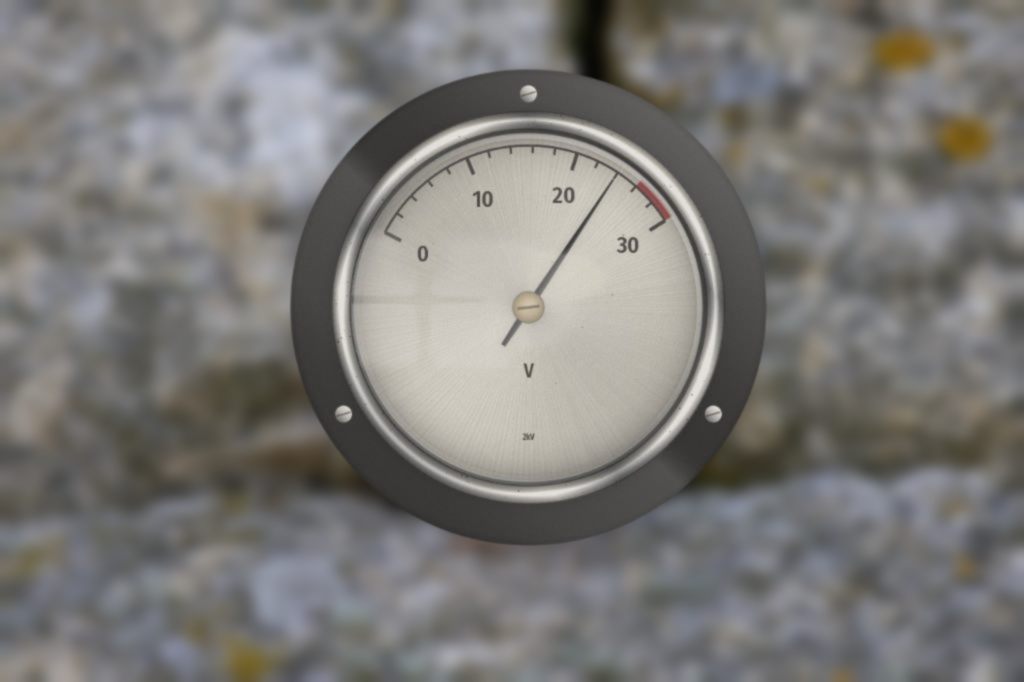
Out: 24V
